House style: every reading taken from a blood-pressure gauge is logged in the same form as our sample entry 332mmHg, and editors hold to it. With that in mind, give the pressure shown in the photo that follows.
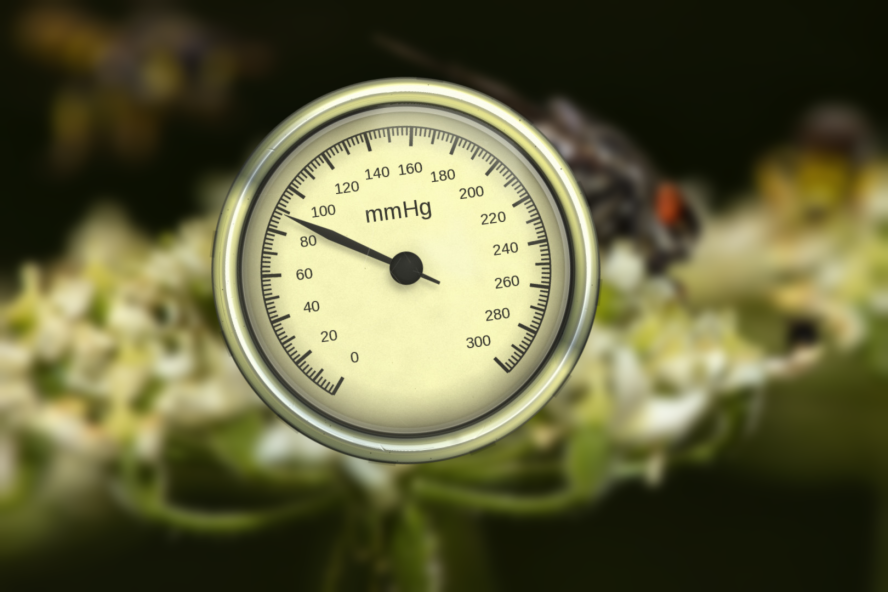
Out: 88mmHg
